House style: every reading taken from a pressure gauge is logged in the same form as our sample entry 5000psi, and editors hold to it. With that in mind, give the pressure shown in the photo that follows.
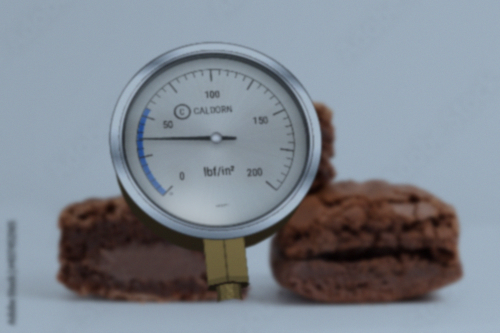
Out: 35psi
